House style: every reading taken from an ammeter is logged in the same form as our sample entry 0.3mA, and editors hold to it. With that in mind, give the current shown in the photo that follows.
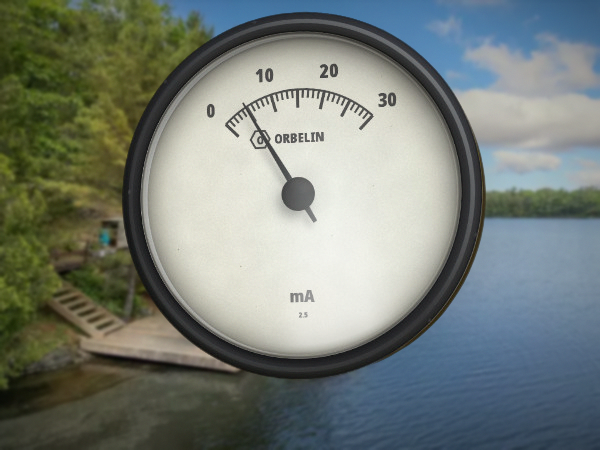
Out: 5mA
